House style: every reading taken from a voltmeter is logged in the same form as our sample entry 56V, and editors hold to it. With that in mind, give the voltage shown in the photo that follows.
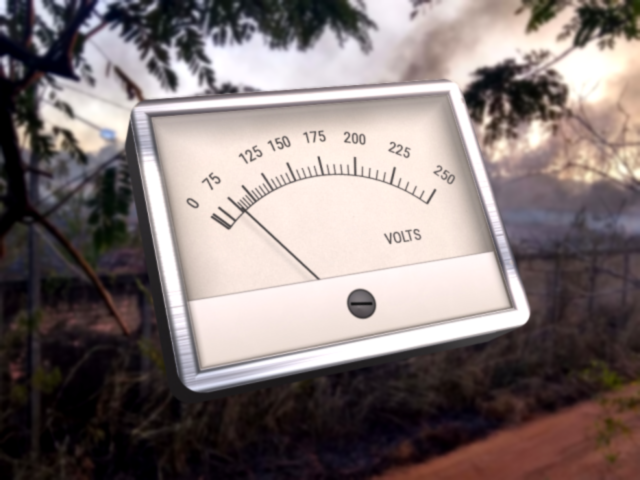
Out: 75V
